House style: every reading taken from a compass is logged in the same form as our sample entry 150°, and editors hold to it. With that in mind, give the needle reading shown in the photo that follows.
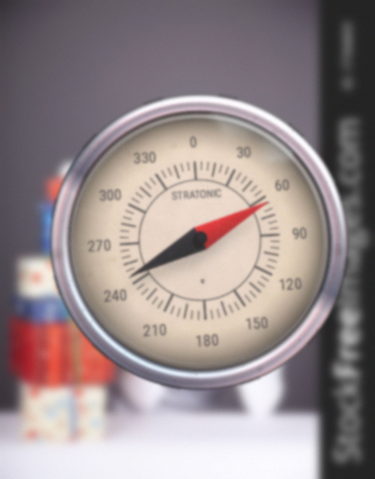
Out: 65°
